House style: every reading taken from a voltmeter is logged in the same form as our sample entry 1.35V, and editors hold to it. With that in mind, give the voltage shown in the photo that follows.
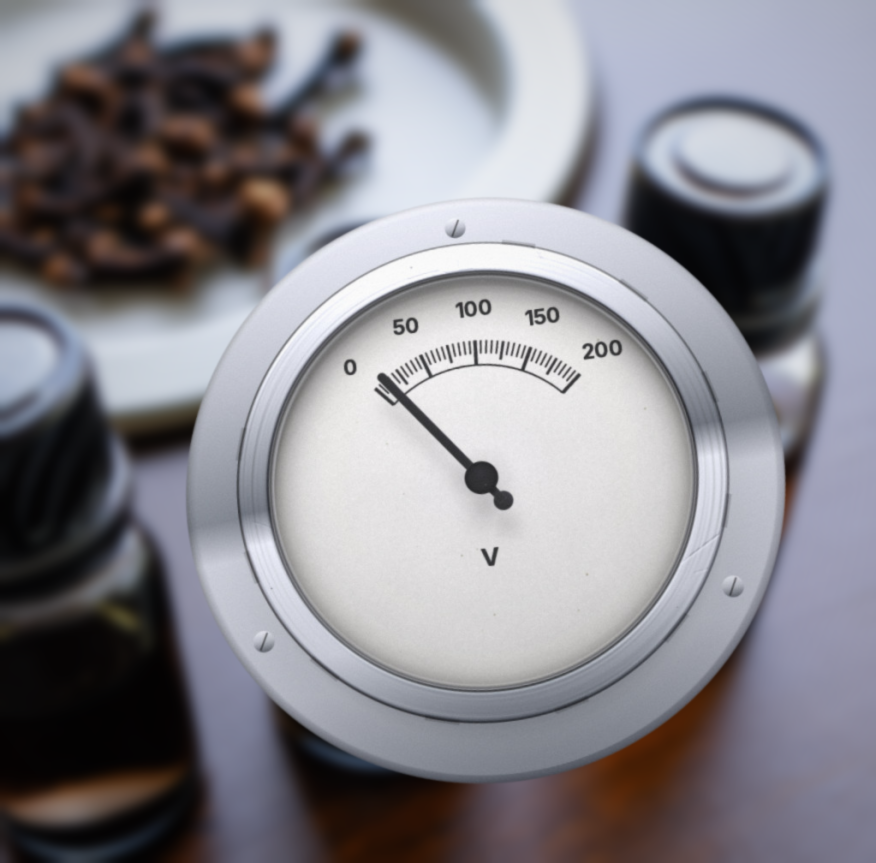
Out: 10V
